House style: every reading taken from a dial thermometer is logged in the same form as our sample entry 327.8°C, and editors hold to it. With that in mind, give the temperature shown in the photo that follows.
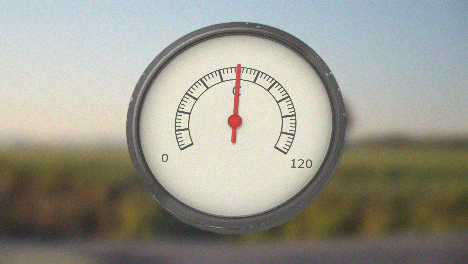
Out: 60°C
